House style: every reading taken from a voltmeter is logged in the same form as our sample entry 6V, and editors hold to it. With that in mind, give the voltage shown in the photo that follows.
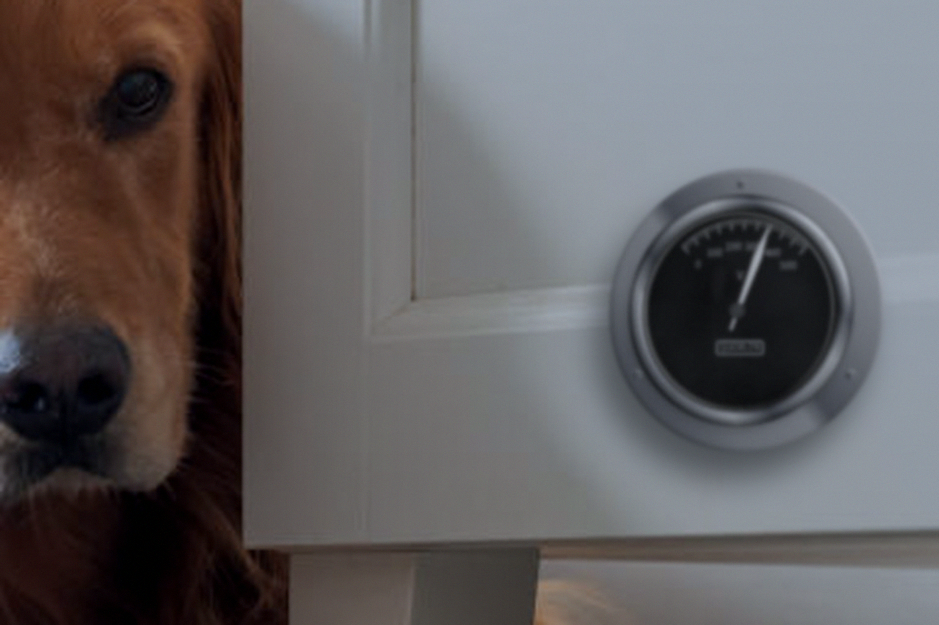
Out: 350V
